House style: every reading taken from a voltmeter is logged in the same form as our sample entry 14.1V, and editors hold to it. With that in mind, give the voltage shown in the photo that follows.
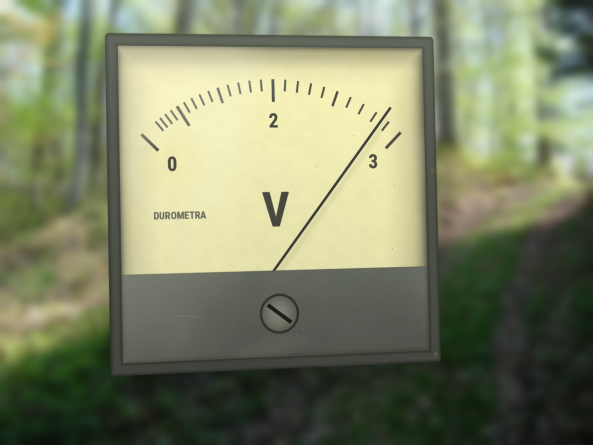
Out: 2.85V
